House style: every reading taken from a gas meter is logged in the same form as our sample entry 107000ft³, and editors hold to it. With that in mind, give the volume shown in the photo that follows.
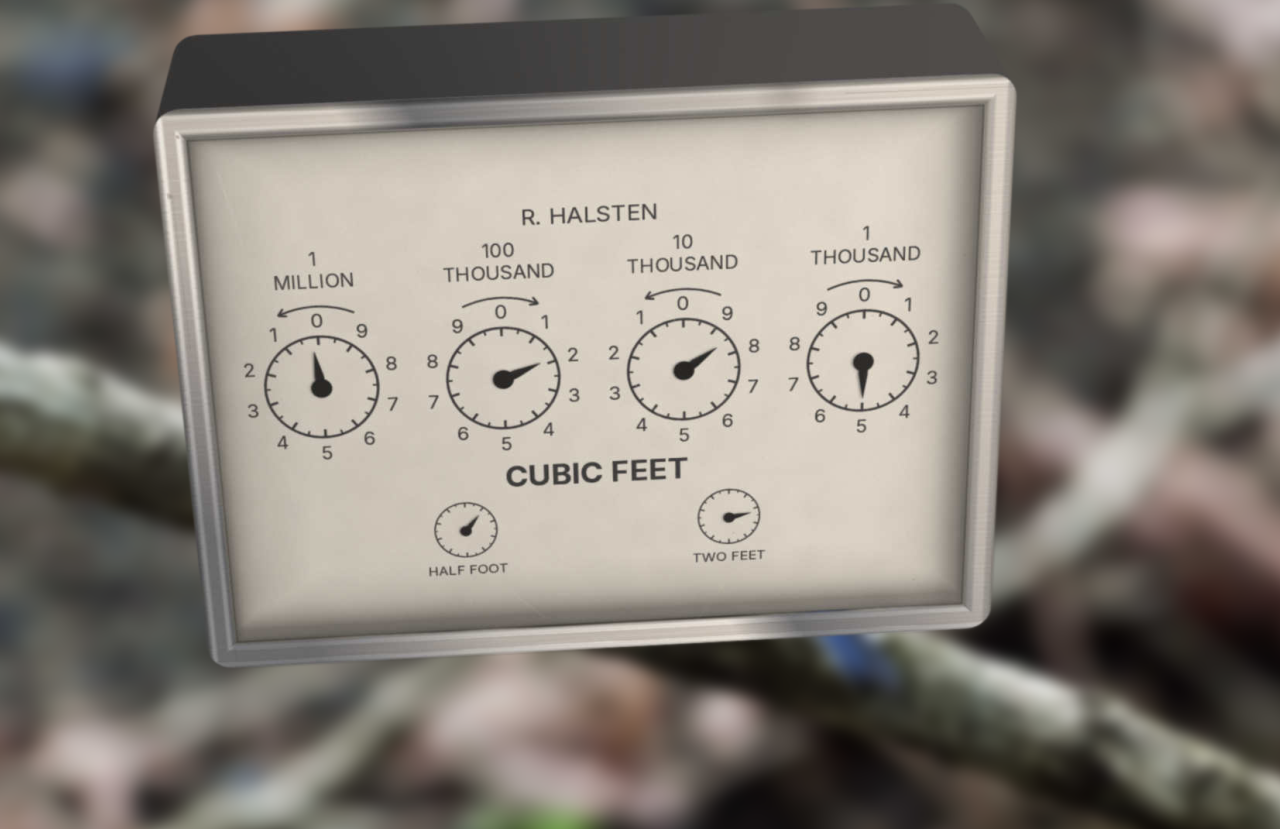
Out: 18500ft³
